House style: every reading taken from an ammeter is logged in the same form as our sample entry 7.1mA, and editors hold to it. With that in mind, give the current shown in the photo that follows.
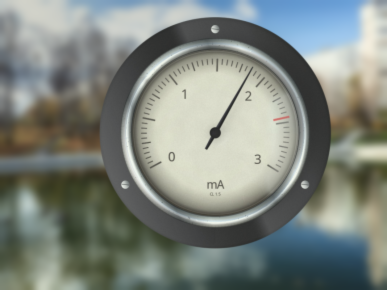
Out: 1.85mA
